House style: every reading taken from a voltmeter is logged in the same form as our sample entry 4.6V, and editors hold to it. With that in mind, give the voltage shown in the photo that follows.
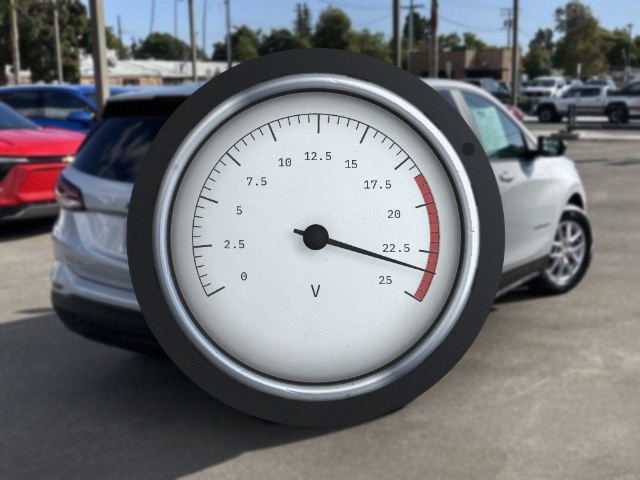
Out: 23.5V
